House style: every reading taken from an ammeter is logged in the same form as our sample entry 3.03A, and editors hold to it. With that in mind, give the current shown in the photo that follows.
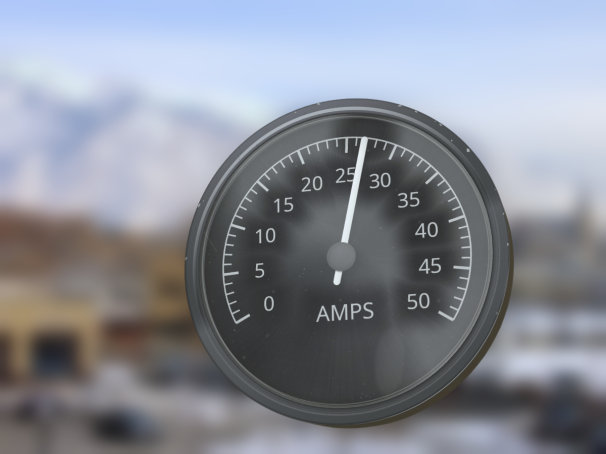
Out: 27A
